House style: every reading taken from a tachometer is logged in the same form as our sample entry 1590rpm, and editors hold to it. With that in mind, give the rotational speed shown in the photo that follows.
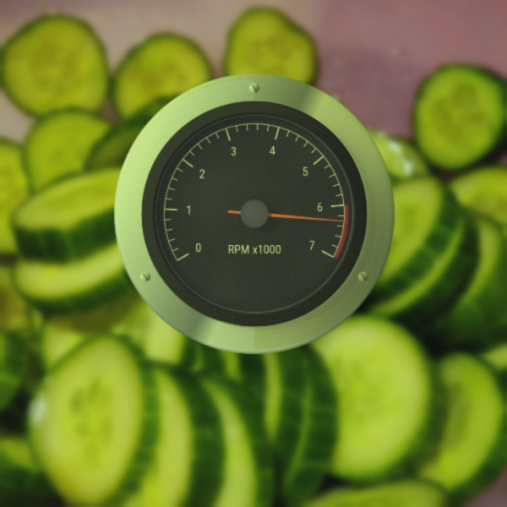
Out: 6300rpm
